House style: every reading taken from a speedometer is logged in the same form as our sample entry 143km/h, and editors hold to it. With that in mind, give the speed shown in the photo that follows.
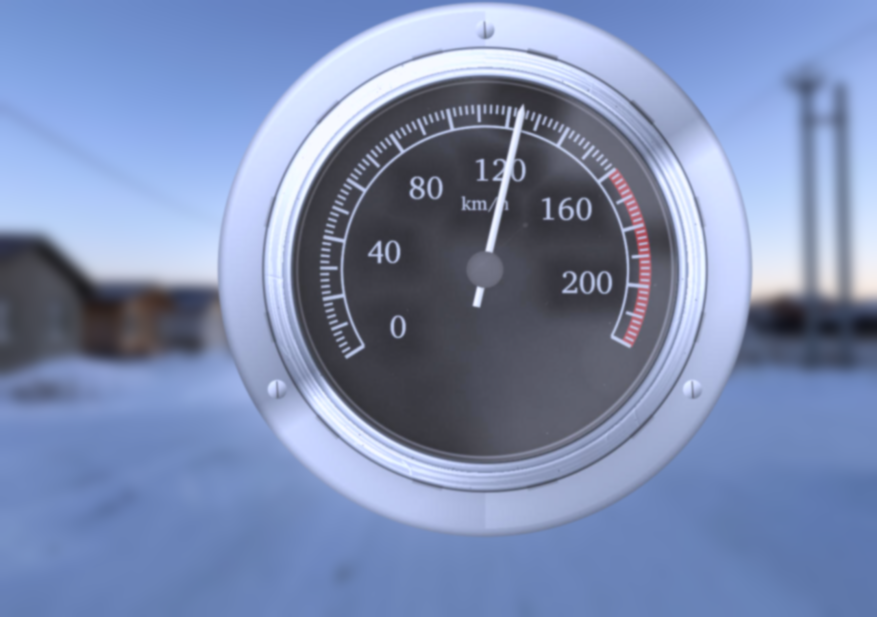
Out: 124km/h
